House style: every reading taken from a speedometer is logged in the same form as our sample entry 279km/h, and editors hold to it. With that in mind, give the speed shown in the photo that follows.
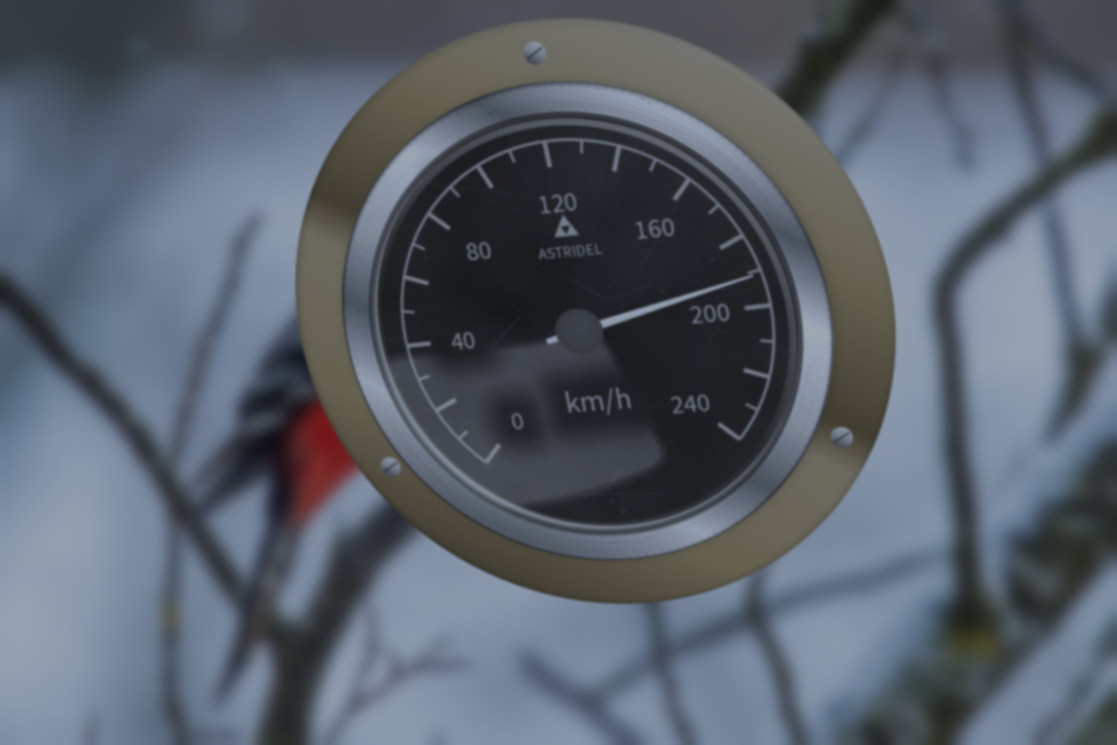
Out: 190km/h
